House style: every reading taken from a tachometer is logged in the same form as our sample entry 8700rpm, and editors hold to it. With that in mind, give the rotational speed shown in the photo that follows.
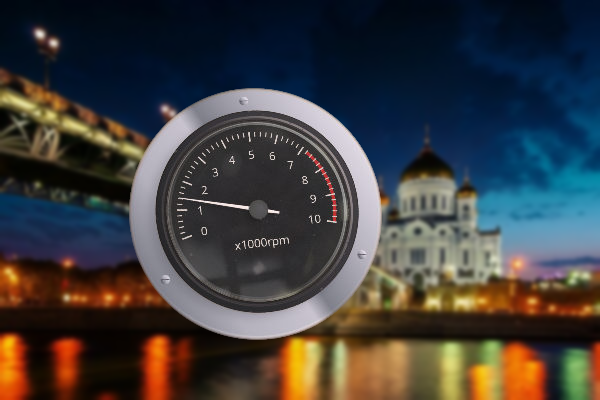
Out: 1400rpm
